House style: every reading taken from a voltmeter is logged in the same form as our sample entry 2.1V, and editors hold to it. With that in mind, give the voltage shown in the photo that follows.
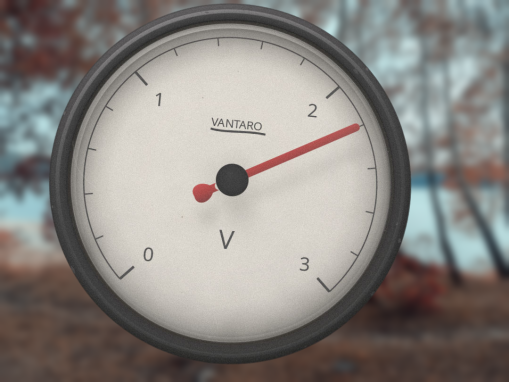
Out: 2.2V
